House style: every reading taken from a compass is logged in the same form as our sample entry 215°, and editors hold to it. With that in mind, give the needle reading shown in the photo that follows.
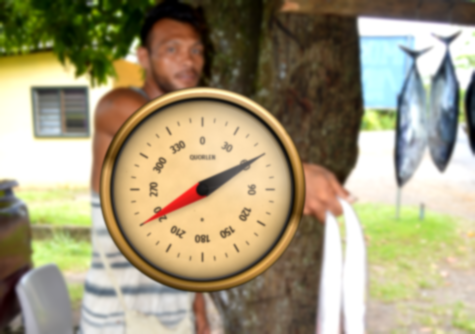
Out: 240°
